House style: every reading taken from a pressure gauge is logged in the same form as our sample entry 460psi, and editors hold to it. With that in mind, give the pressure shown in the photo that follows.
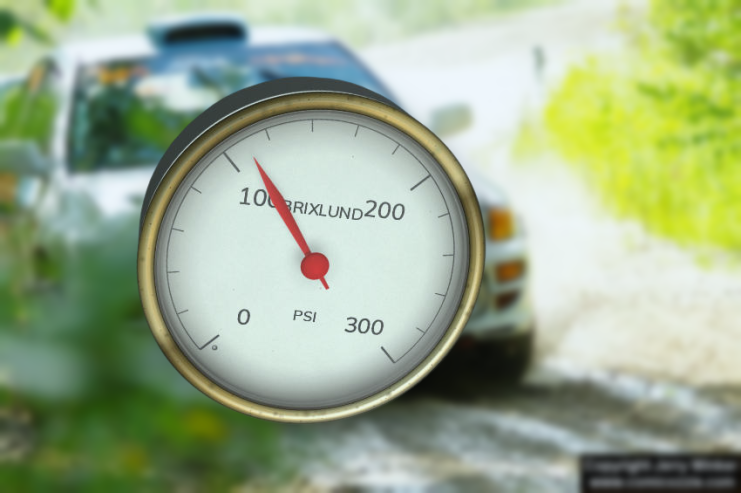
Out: 110psi
